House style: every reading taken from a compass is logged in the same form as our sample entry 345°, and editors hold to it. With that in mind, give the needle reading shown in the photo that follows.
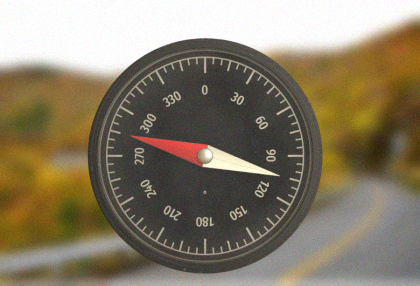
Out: 285°
